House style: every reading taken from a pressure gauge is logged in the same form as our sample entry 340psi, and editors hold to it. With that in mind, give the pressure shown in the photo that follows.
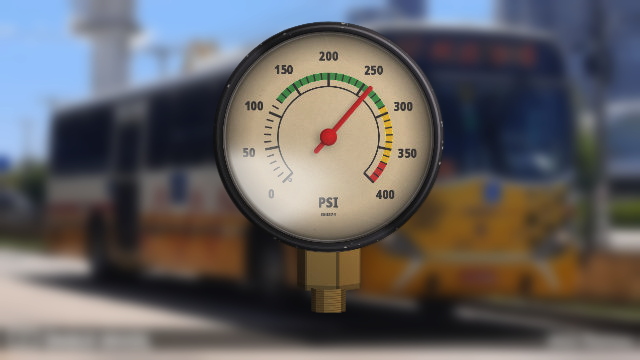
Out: 260psi
